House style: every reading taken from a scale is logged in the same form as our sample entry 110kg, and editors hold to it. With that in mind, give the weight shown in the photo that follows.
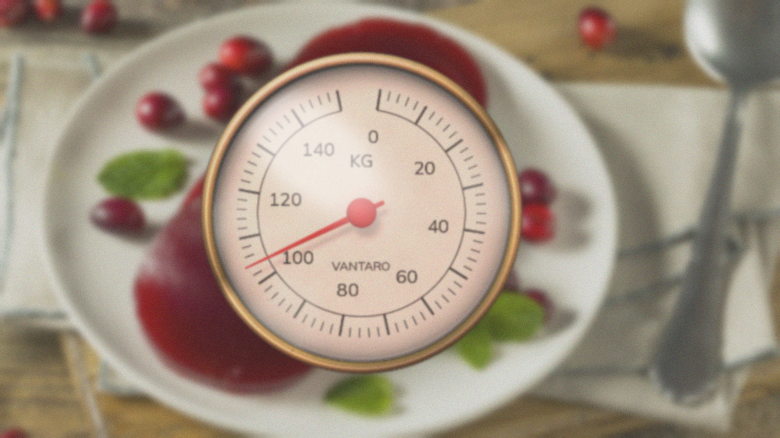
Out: 104kg
